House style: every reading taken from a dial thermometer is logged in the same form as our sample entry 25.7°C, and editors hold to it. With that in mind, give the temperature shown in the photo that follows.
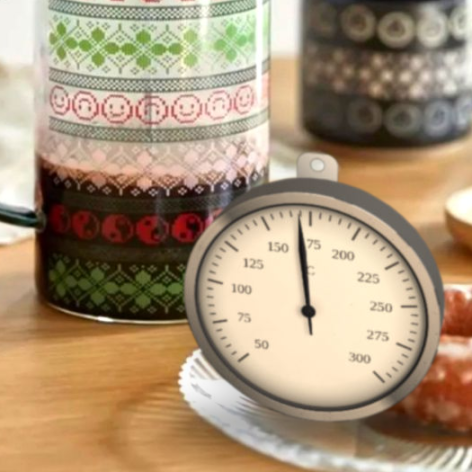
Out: 170°C
